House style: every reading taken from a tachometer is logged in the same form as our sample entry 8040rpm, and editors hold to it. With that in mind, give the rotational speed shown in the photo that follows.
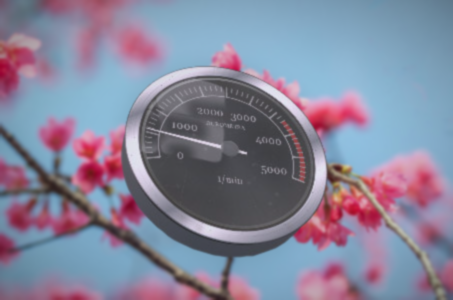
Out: 500rpm
